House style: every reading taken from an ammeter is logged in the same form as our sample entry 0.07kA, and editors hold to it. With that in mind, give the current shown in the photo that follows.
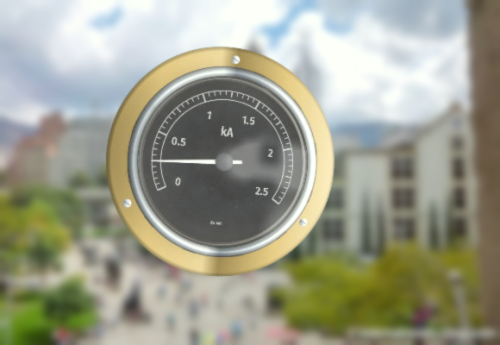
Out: 0.25kA
